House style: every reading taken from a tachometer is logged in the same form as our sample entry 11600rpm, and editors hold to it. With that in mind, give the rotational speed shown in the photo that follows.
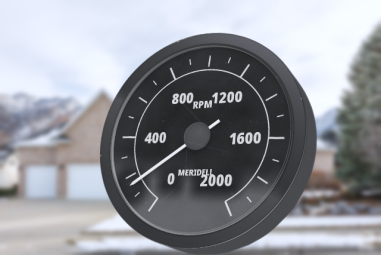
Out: 150rpm
